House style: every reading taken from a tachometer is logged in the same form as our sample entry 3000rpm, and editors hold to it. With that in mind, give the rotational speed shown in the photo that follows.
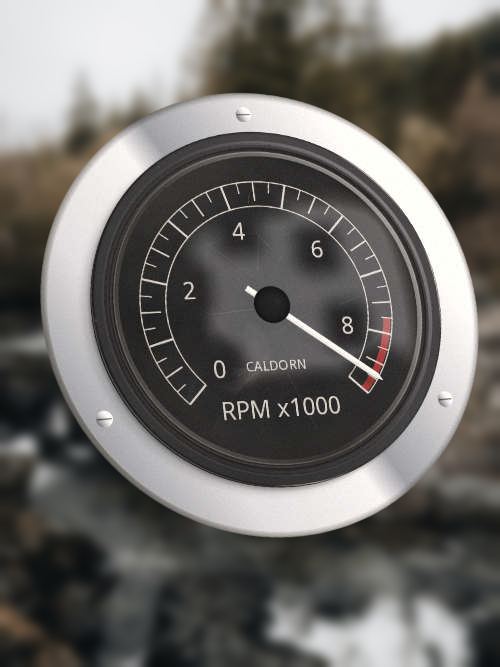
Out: 8750rpm
